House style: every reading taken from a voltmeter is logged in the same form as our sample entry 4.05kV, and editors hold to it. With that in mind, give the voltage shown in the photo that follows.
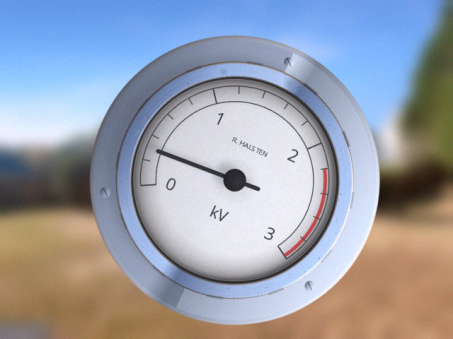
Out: 0.3kV
